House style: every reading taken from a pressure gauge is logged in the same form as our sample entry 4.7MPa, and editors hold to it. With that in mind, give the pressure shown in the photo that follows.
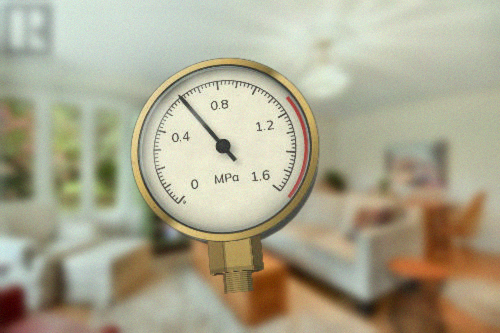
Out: 0.6MPa
